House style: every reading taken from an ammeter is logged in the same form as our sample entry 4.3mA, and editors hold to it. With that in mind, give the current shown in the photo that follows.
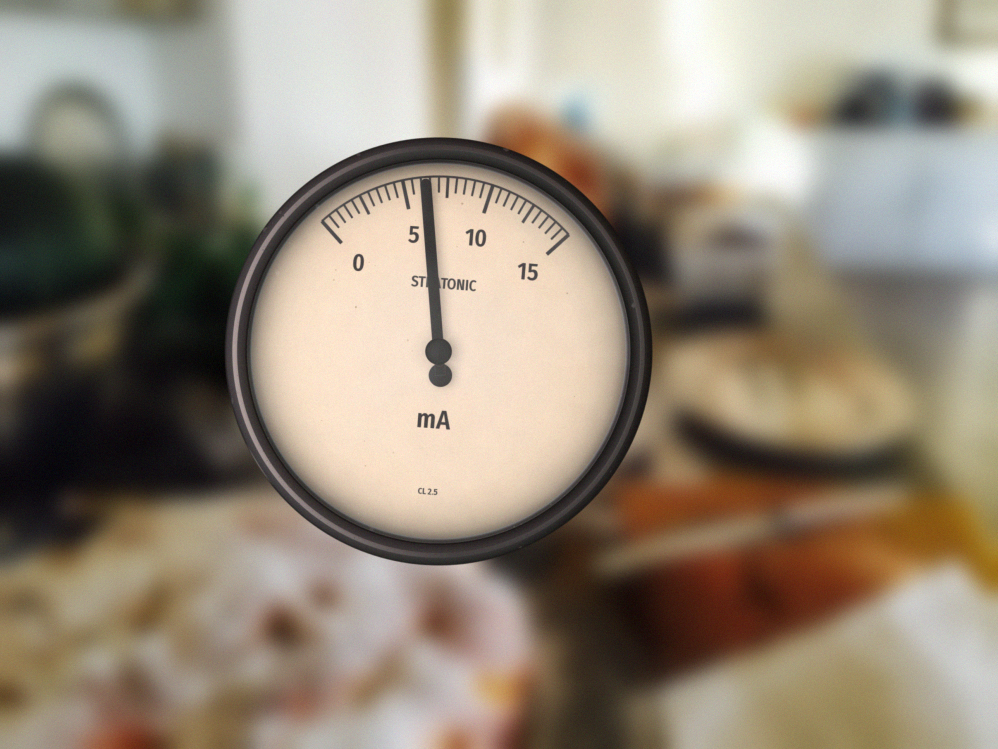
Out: 6.25mA
